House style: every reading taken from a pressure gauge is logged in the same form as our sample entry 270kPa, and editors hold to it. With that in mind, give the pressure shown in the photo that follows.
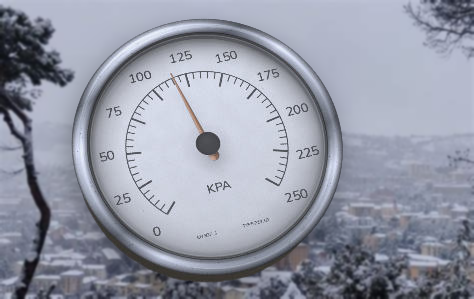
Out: 115kPa
